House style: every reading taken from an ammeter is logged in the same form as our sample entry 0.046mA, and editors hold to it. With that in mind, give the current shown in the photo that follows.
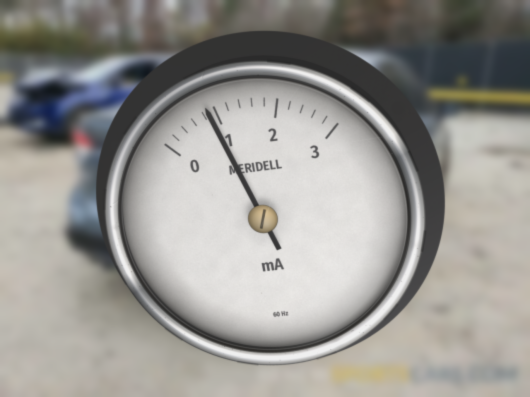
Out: 0.9mA
